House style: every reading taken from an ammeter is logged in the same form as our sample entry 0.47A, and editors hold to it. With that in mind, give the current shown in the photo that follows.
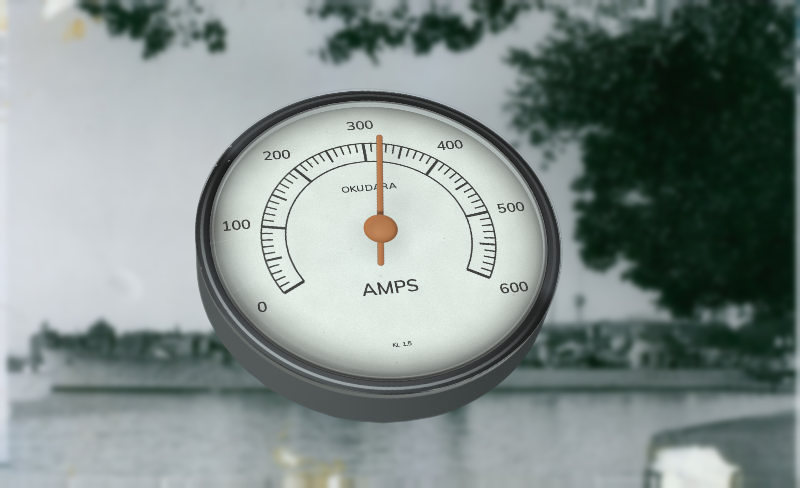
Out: 320A
